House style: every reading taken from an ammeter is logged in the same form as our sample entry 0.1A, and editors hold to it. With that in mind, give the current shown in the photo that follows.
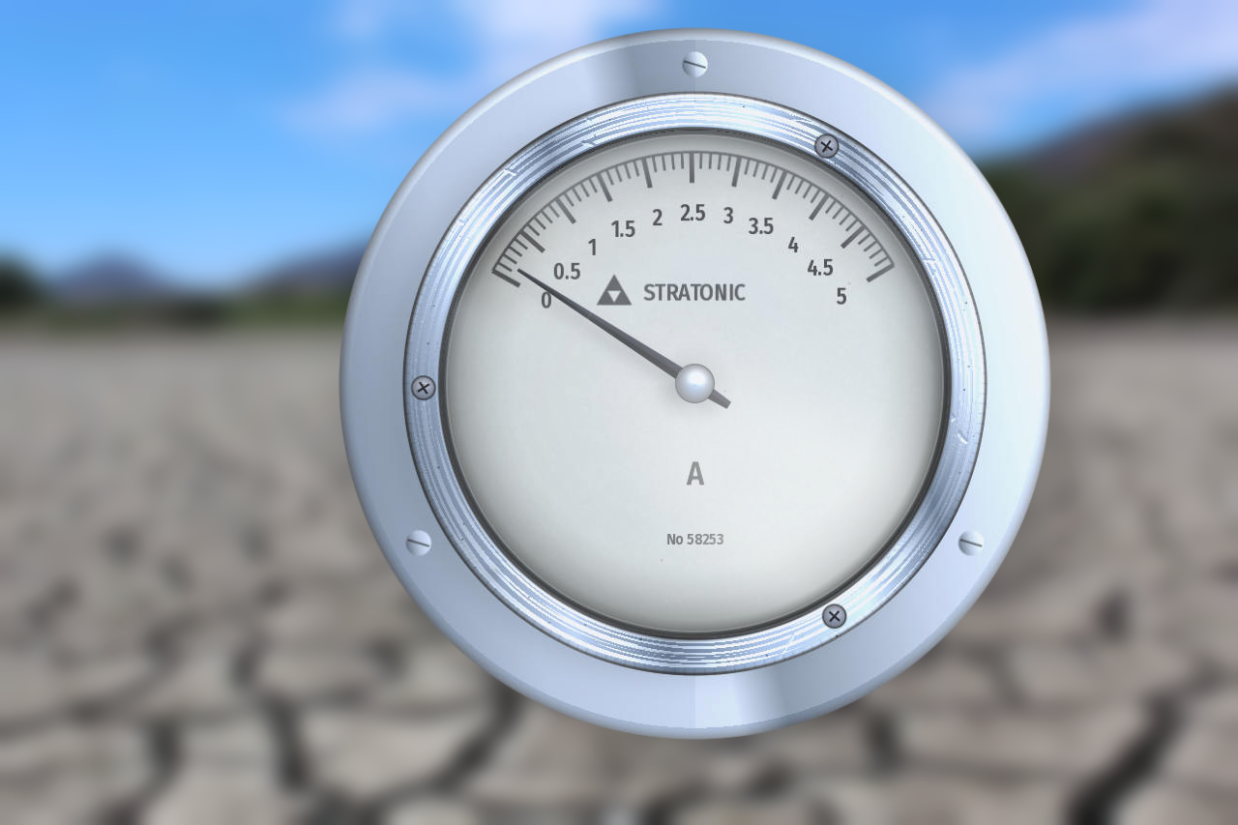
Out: 0.15A
